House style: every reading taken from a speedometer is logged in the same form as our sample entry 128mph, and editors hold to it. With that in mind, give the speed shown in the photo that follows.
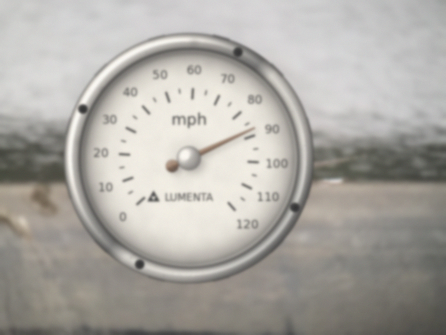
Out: 87.5mph
